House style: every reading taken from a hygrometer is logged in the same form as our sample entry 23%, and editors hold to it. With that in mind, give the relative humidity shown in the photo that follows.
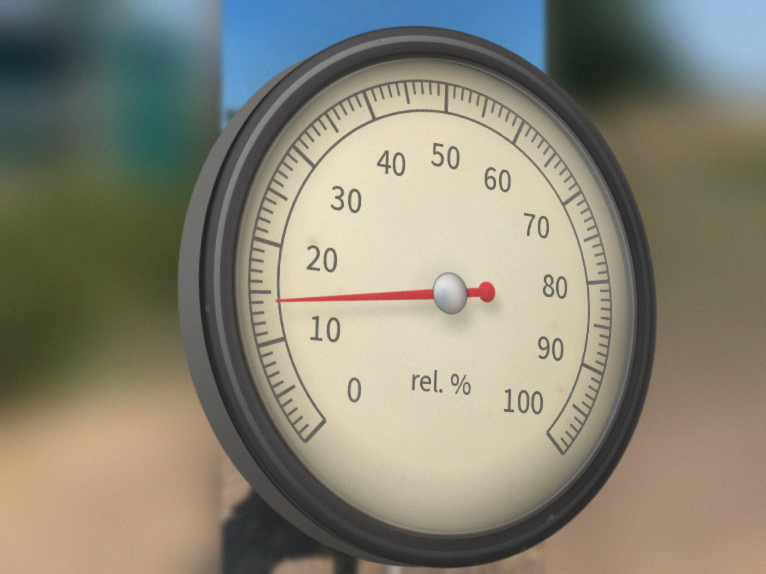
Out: 14%
